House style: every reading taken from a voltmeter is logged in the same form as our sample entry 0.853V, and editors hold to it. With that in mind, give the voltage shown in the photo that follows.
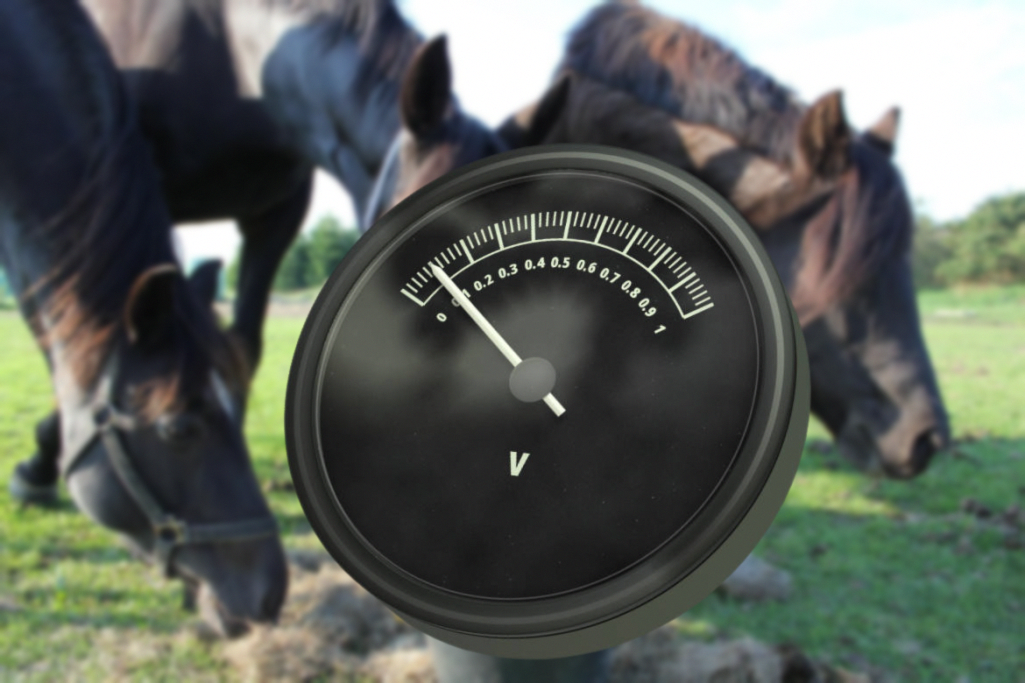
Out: 0.1V
